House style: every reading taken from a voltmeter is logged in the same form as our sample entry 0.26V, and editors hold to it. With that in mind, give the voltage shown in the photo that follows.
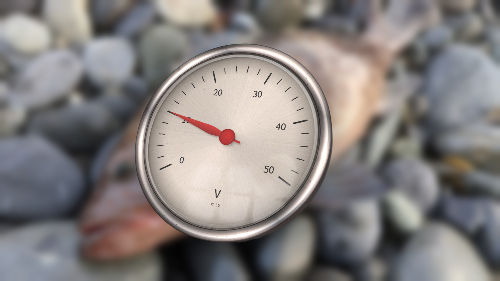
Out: 10V
